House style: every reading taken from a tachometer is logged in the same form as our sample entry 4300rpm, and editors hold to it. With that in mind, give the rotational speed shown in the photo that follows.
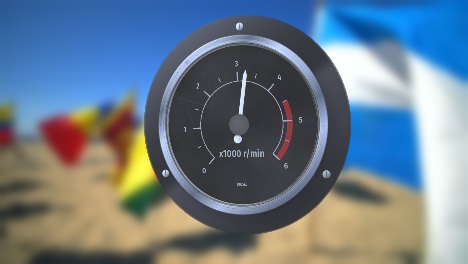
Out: 3250rpm
